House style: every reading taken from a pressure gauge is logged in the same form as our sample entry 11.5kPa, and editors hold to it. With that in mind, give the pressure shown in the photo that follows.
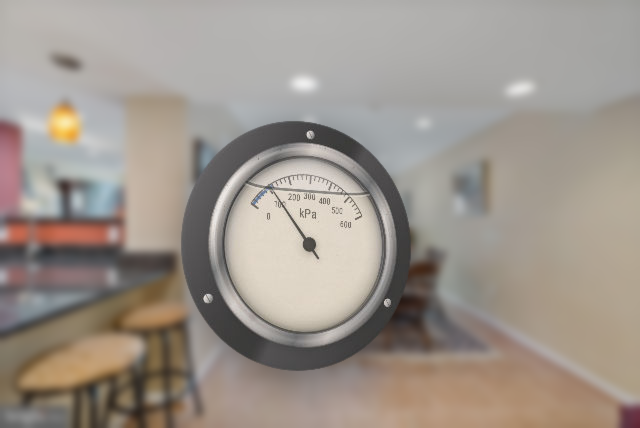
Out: 100kPa
